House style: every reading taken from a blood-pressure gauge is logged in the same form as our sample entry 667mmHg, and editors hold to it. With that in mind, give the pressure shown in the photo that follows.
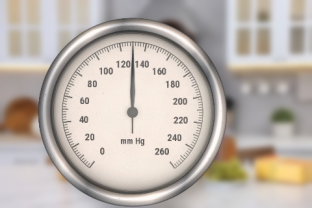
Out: 130mmHg
